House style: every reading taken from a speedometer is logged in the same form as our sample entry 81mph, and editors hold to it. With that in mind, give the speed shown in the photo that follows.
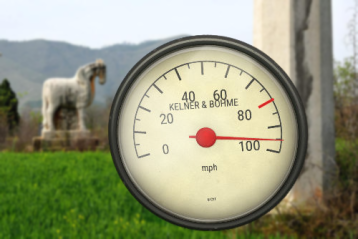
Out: 95mph
